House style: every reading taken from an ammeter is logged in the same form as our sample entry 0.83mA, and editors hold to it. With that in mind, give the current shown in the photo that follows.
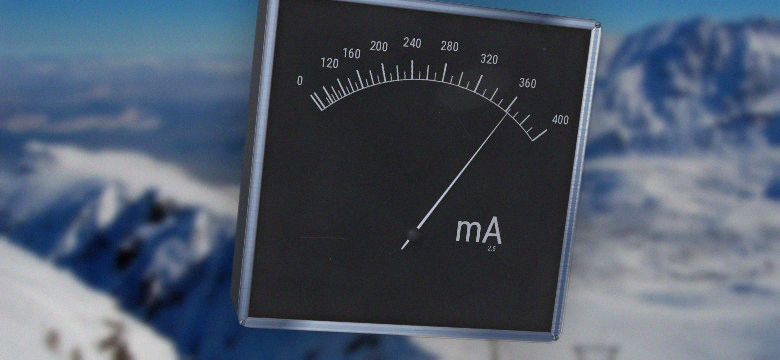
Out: 360mA
